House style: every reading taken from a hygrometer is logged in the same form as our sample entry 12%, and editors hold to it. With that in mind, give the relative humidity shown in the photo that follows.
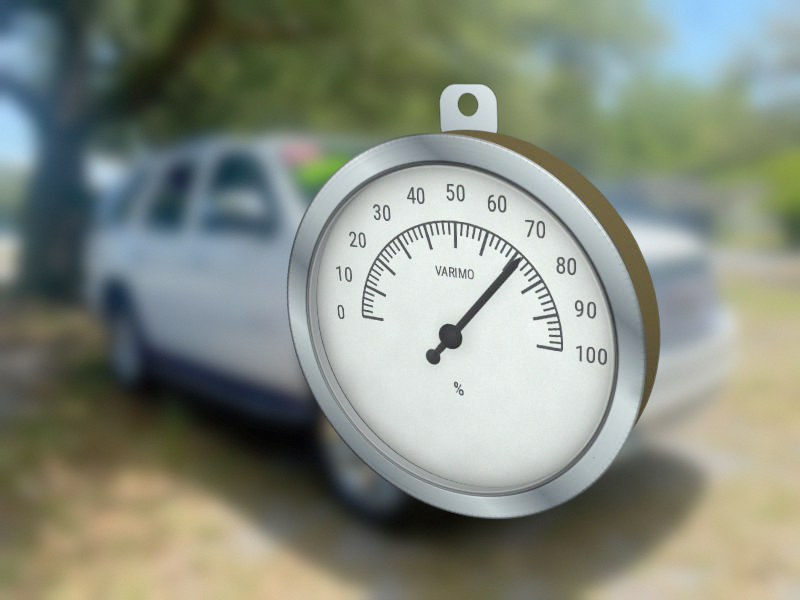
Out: 72%
